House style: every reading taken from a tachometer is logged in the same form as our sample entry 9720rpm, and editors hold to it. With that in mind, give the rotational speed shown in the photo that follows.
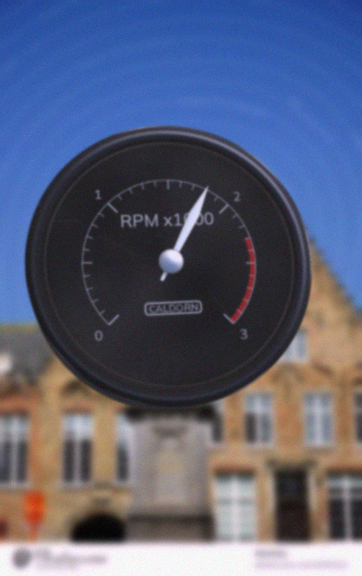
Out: 1800rpm
